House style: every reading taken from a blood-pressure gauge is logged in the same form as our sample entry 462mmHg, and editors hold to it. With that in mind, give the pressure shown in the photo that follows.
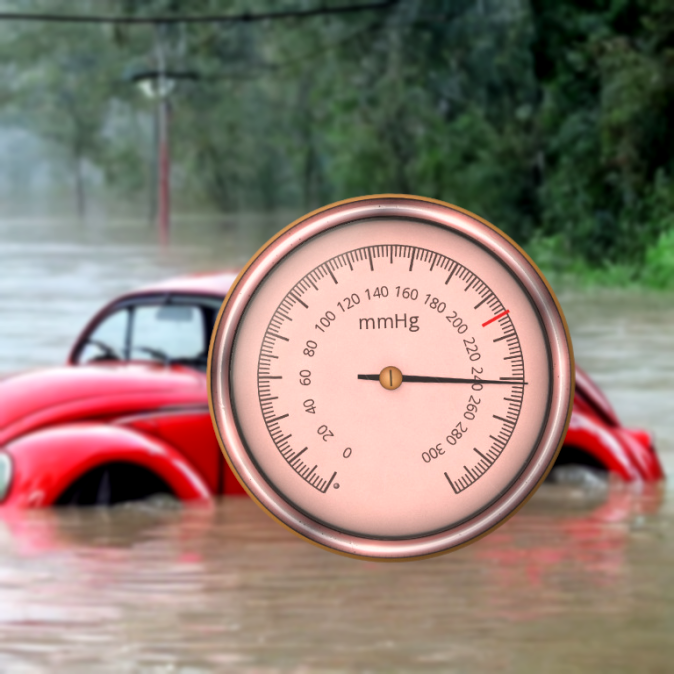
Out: 242mmHg
